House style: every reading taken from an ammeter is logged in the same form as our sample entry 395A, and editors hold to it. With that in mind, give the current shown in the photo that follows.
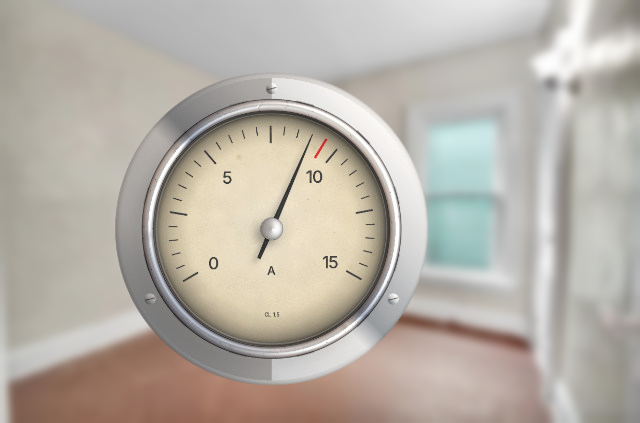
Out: 9A
